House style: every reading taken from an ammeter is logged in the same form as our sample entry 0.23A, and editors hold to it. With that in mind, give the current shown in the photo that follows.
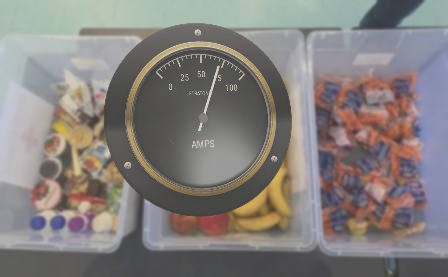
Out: 70A
